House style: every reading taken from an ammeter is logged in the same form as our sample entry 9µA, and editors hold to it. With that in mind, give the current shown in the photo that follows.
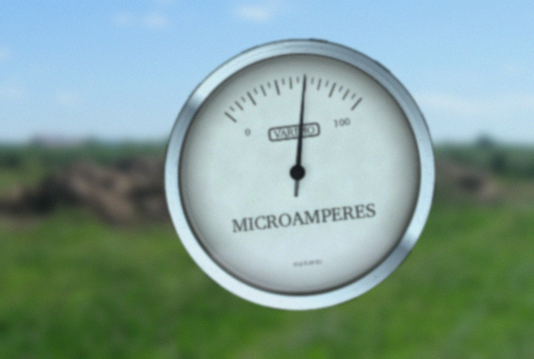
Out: 60µA
